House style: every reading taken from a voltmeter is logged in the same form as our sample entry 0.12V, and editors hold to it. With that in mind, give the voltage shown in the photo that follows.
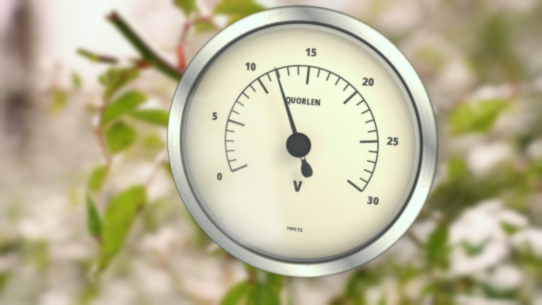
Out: 12V
